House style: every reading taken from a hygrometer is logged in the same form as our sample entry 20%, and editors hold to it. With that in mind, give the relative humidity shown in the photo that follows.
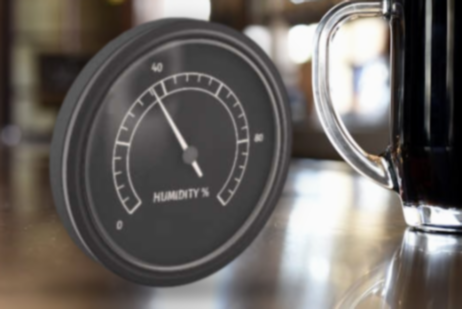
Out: 36%
